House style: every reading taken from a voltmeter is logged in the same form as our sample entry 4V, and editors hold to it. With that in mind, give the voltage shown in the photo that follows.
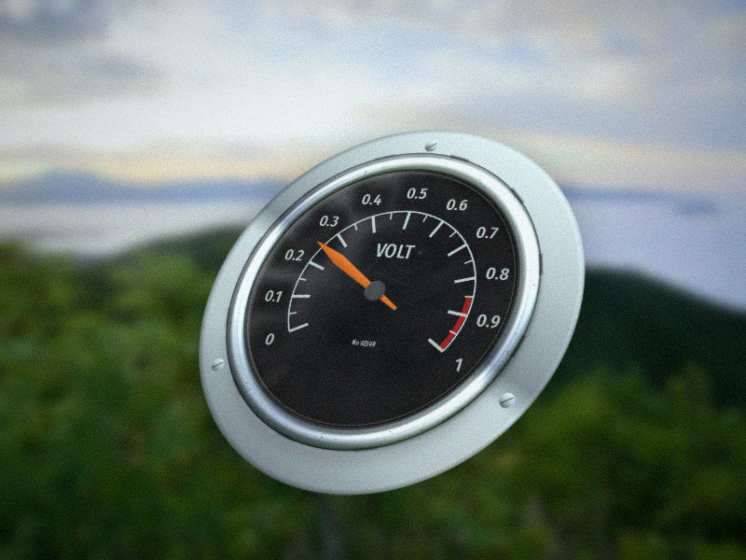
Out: 0.25V
